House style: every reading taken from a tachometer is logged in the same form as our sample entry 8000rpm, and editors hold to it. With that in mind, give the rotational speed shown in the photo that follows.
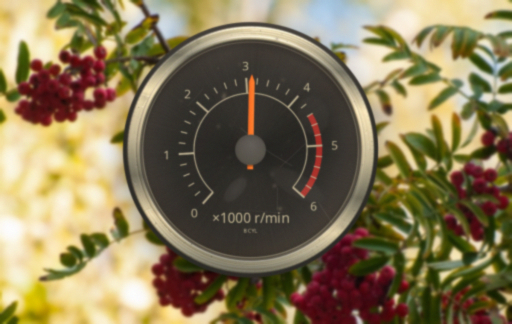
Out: 3100rpm
